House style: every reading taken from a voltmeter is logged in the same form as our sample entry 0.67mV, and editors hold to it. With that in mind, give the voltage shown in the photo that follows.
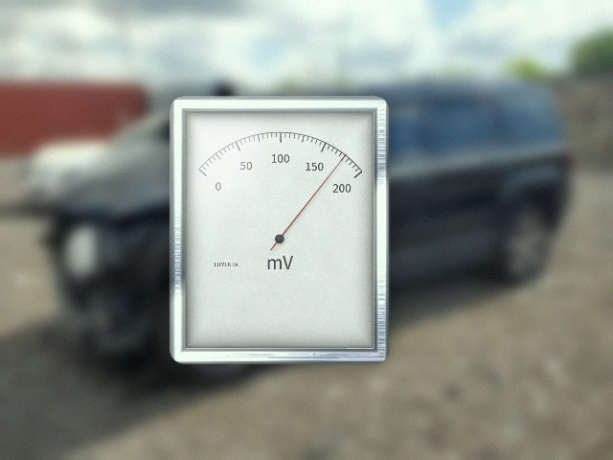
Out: 175mV
